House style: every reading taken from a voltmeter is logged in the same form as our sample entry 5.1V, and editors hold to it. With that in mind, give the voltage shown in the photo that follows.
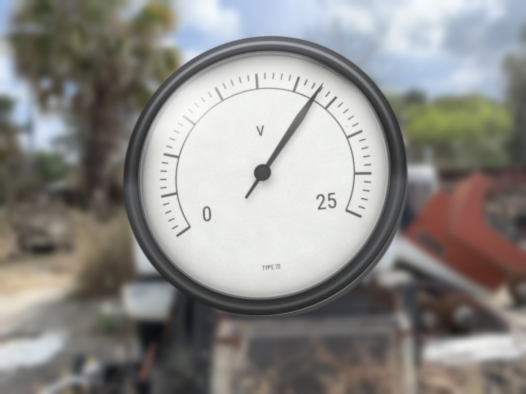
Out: 16.5V
